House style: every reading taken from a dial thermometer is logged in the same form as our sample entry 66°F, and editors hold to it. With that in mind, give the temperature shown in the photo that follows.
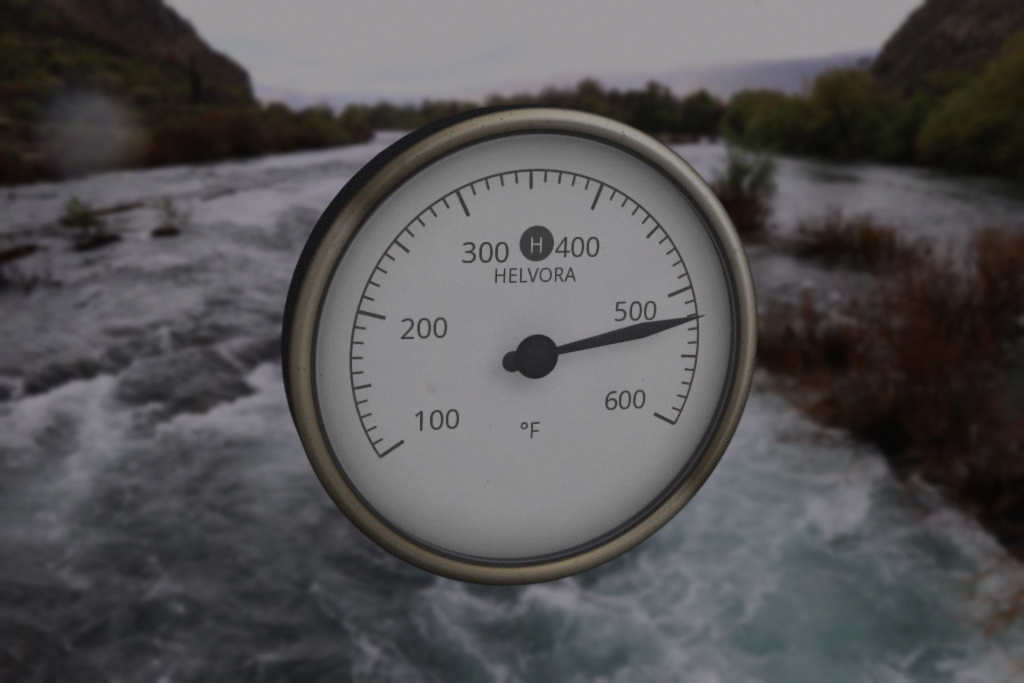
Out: 520°F
